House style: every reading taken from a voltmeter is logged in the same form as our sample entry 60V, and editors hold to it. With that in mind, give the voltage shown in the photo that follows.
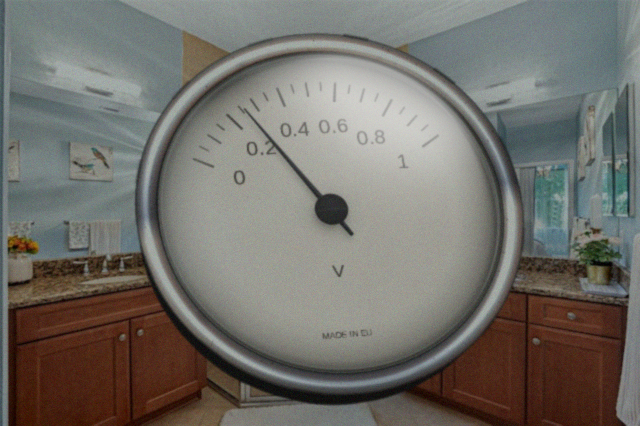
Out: 0.25V
